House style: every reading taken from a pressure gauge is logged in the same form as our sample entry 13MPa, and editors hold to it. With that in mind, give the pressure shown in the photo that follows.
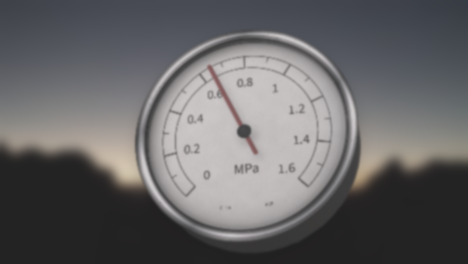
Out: 0.65MPa
